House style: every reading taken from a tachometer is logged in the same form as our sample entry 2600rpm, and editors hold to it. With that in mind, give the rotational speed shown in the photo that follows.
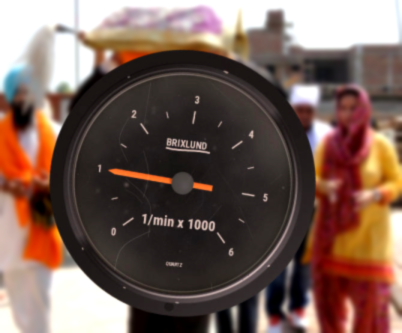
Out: 1000rpm
